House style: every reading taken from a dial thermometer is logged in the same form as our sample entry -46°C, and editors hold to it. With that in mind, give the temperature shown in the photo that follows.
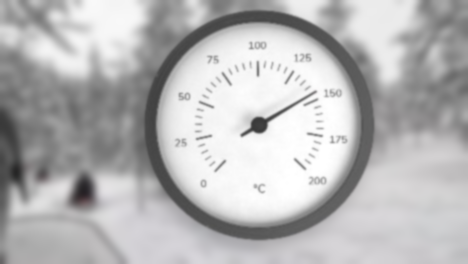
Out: 145°C
